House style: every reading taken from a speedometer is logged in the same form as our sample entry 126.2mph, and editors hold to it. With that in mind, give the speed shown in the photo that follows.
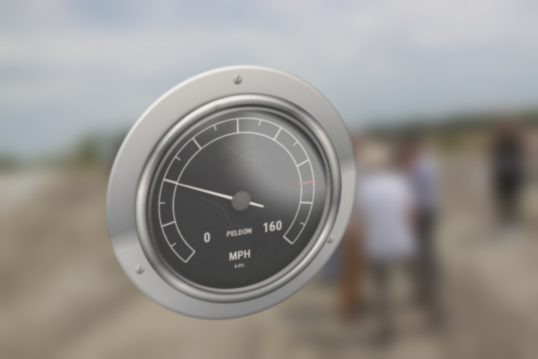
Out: 40mph
